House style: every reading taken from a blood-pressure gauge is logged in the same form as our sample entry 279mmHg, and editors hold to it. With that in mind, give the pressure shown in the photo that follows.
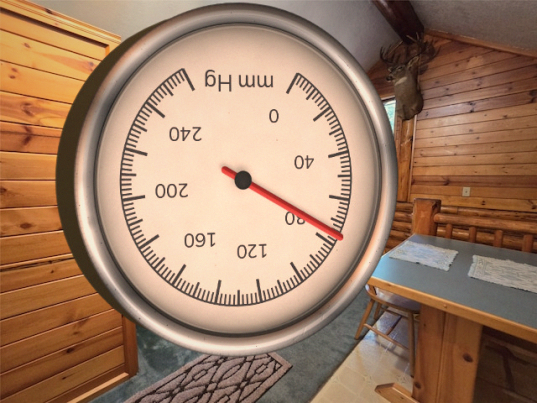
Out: 76mmHg
